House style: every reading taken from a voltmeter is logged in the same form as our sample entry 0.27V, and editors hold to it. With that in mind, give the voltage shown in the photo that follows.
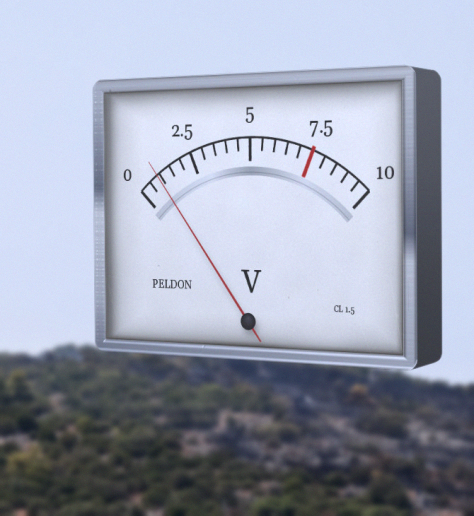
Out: 1V
